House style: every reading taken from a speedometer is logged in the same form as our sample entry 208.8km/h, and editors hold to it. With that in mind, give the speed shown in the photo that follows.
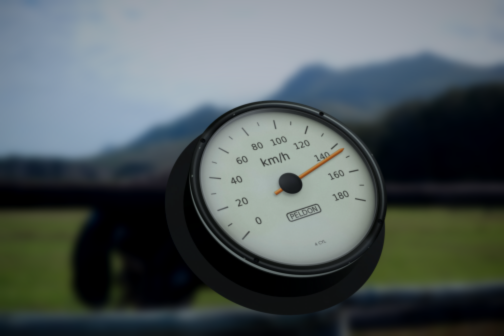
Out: 145km/h
